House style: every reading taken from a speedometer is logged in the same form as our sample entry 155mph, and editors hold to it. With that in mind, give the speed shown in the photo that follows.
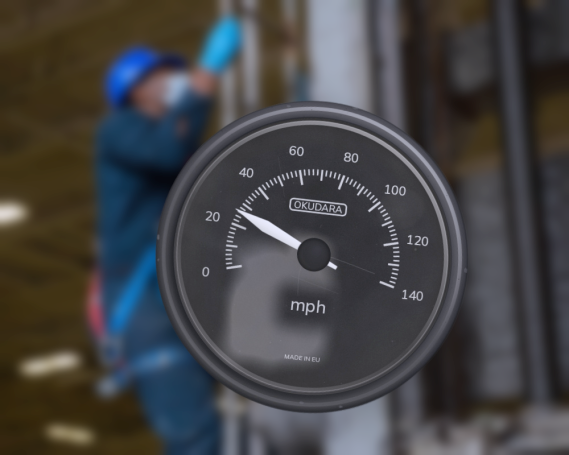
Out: 26mph
